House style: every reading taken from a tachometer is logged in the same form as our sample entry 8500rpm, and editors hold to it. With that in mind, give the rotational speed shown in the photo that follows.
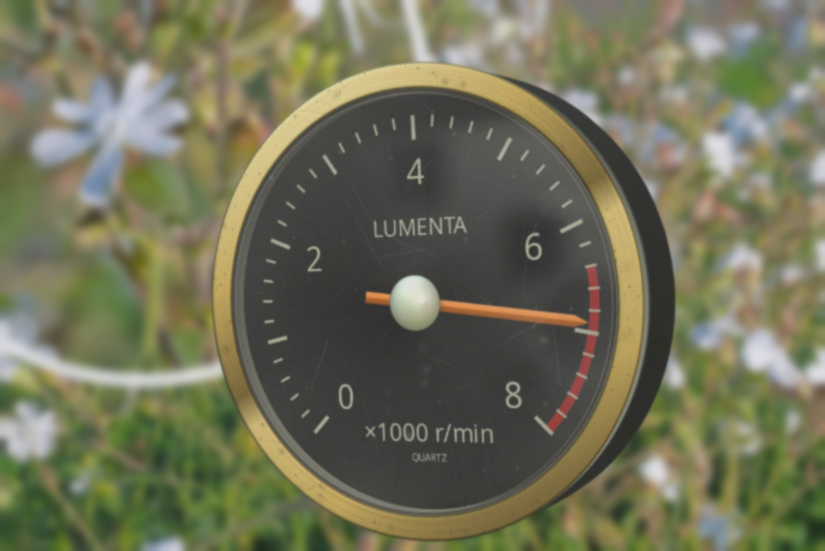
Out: 6900rpm
